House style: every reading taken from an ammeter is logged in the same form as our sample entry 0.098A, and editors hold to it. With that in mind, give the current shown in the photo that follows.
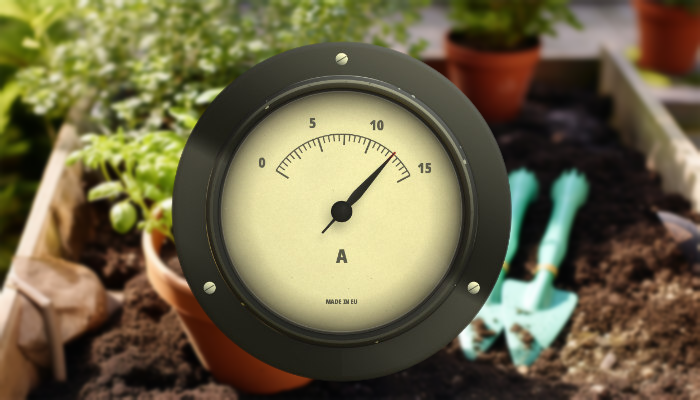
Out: 12.5A
